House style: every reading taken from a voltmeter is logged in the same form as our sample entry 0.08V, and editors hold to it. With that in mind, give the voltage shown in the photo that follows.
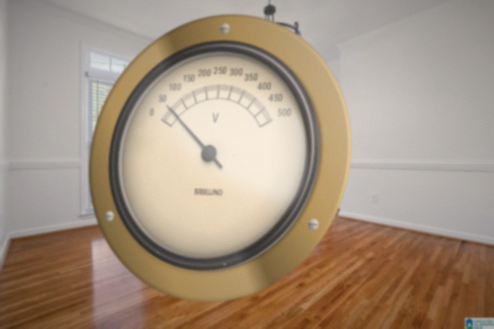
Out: 50V
